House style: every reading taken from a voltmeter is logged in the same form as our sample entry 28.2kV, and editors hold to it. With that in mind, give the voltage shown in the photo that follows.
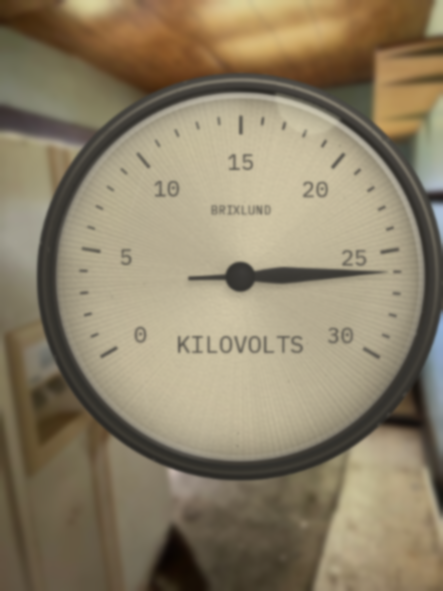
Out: 26kV
